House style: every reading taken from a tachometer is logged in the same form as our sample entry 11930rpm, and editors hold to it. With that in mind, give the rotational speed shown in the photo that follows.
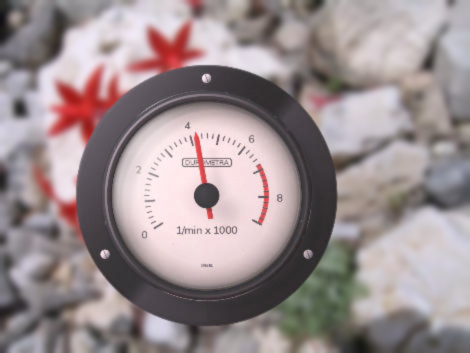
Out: 4200rpm
